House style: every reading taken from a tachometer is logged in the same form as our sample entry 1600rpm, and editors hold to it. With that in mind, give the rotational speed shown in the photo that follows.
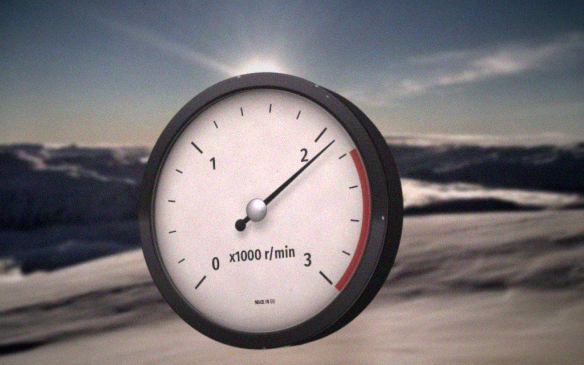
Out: 2100rpm
